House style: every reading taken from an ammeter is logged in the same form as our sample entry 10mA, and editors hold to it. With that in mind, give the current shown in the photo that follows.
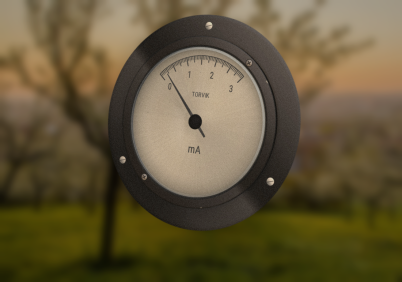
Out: 0.25mA
